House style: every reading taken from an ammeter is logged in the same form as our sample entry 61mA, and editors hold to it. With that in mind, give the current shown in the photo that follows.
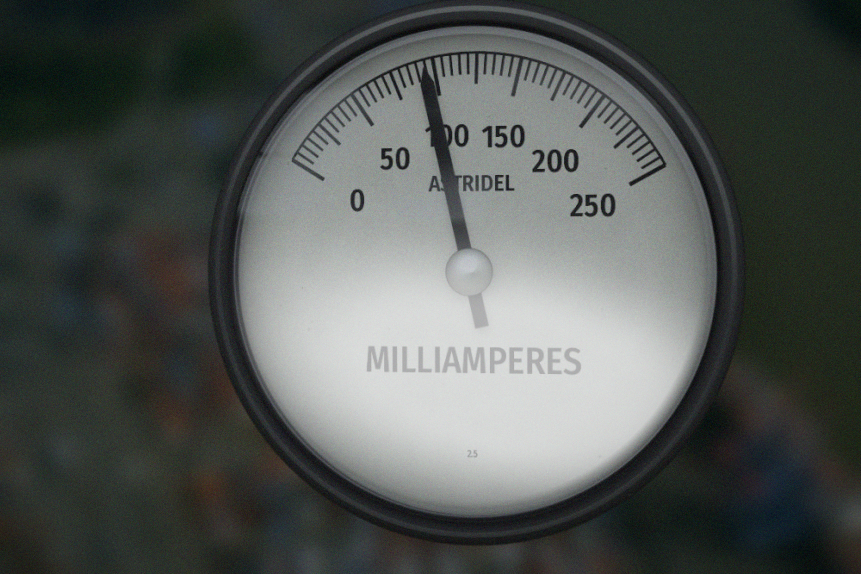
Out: 95mA
